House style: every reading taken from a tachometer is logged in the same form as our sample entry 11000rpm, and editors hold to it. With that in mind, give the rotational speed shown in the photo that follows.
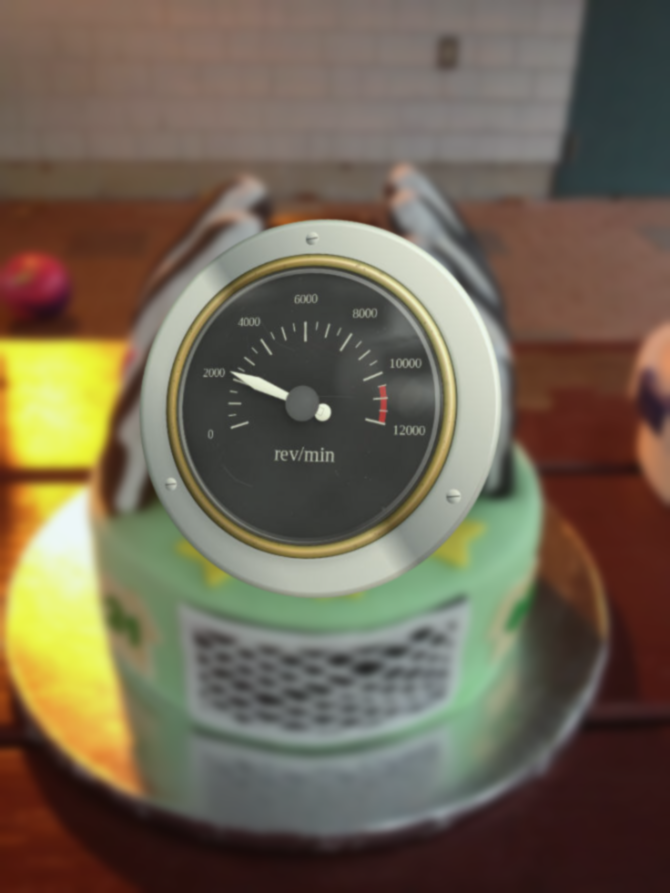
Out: 2250rpm
